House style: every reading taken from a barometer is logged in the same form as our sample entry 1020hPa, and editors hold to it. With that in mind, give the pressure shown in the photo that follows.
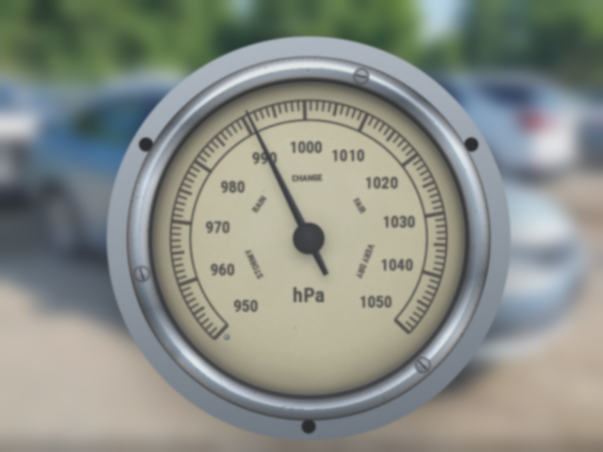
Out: 991hPa
